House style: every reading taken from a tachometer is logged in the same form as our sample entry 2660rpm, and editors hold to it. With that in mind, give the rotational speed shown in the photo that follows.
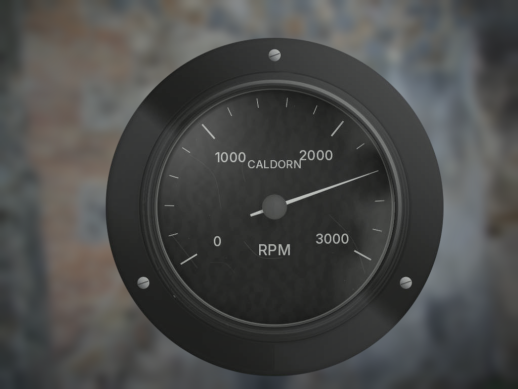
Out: 2400rpm
